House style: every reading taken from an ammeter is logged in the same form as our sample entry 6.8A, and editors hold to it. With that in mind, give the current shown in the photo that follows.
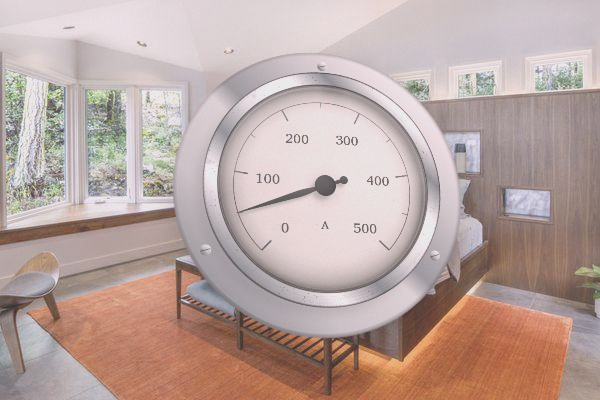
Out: 50A
